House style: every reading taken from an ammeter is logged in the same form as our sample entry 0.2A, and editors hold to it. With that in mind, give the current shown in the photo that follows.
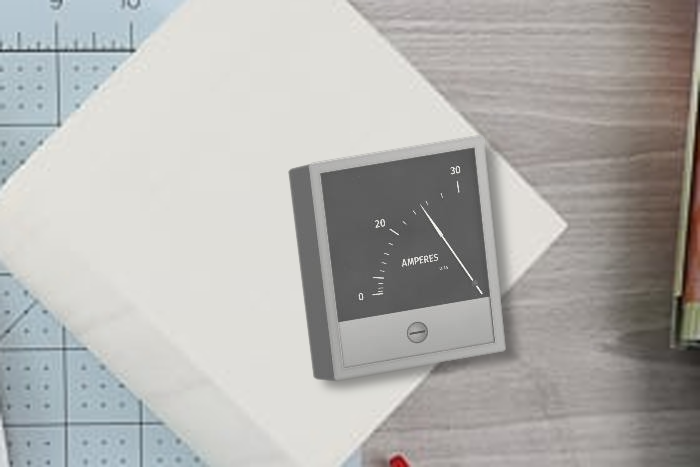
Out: 25A
